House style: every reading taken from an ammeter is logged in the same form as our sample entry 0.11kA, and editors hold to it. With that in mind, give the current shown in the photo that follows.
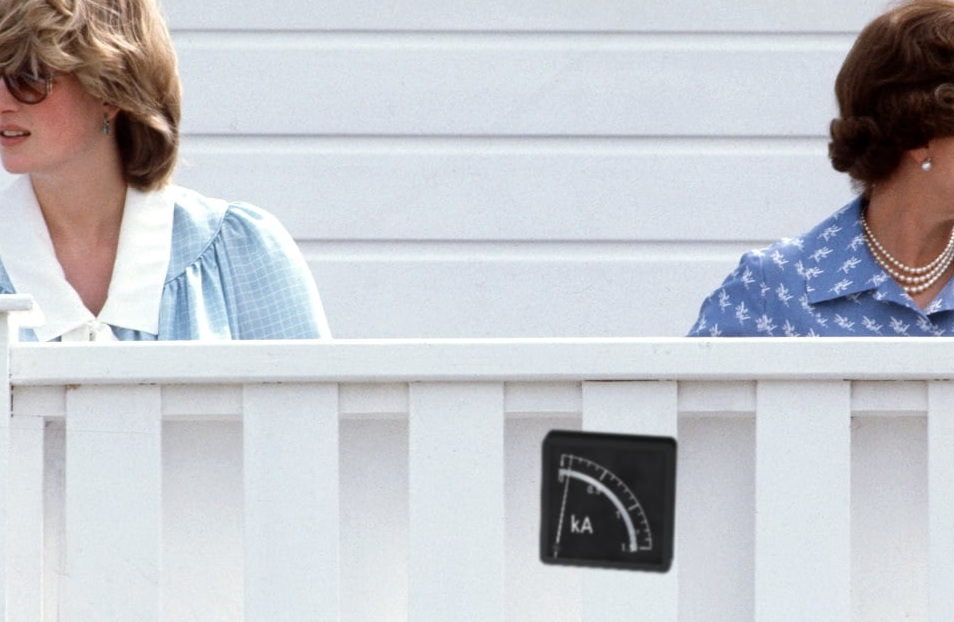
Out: 0.1kA
